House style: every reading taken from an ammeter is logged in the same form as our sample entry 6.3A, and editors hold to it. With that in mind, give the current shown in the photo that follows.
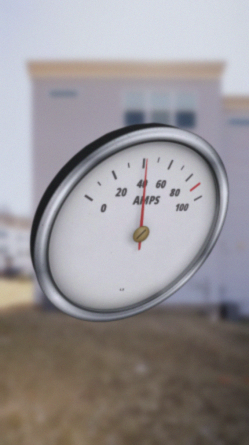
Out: 40A
